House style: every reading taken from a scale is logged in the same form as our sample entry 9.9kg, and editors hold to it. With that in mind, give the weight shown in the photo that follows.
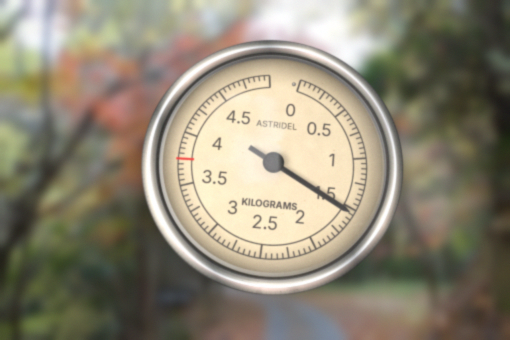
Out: 1.55kg
